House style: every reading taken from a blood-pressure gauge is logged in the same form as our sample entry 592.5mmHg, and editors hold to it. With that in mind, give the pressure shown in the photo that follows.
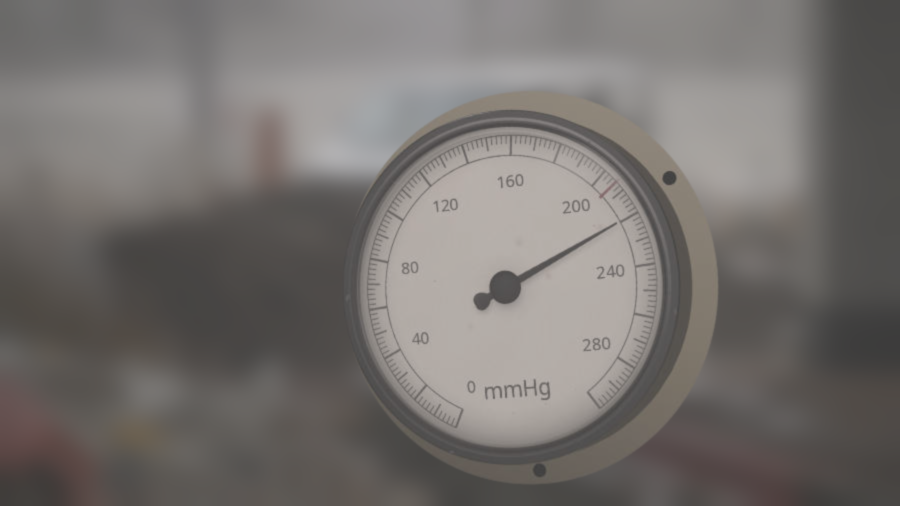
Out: 220mmHg
